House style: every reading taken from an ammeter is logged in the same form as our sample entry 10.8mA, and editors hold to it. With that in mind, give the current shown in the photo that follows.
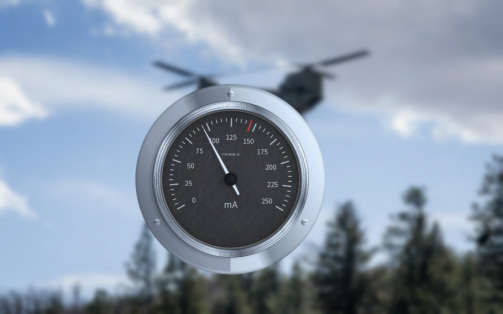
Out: 95mA
